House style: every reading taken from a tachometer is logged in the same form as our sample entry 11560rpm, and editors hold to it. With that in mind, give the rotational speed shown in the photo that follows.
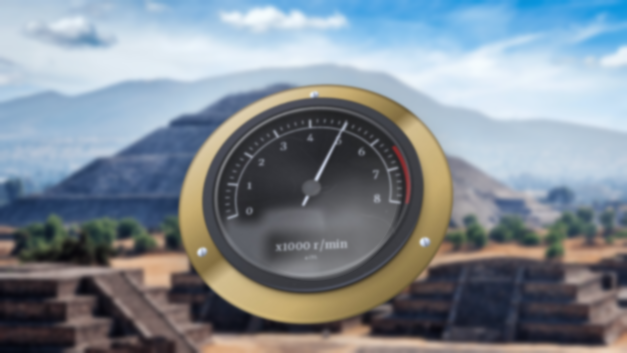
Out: 5000rpm
